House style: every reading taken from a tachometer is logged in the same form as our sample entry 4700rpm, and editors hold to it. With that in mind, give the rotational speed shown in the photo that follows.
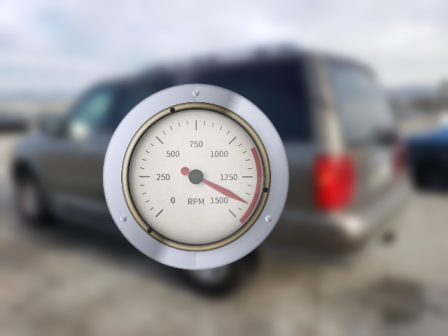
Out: 1400rpm
